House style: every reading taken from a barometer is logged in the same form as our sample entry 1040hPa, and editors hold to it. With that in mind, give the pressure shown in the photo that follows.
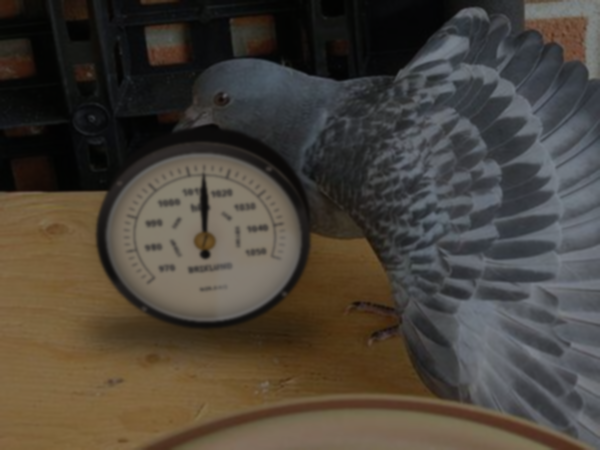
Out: 1014hPa
